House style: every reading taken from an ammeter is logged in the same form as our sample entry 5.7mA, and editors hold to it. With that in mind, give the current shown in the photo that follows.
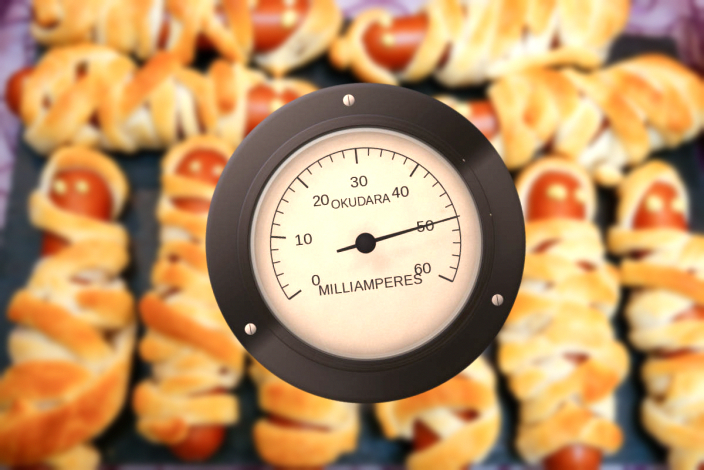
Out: 50mA
